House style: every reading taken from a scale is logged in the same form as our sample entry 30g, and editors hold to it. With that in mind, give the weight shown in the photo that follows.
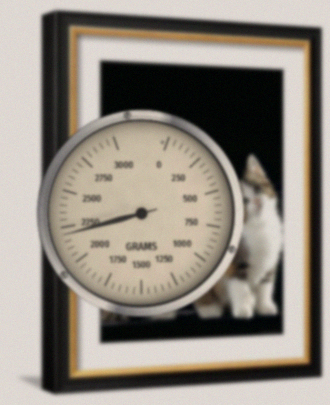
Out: 2200g
